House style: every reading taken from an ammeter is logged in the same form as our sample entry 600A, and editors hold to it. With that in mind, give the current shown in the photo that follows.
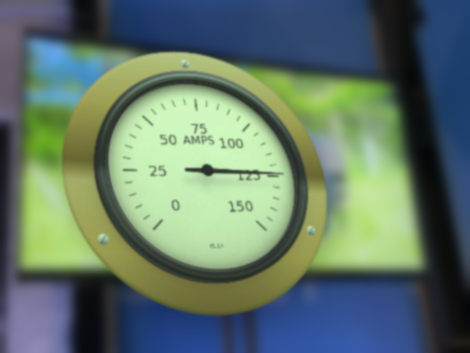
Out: 125A
